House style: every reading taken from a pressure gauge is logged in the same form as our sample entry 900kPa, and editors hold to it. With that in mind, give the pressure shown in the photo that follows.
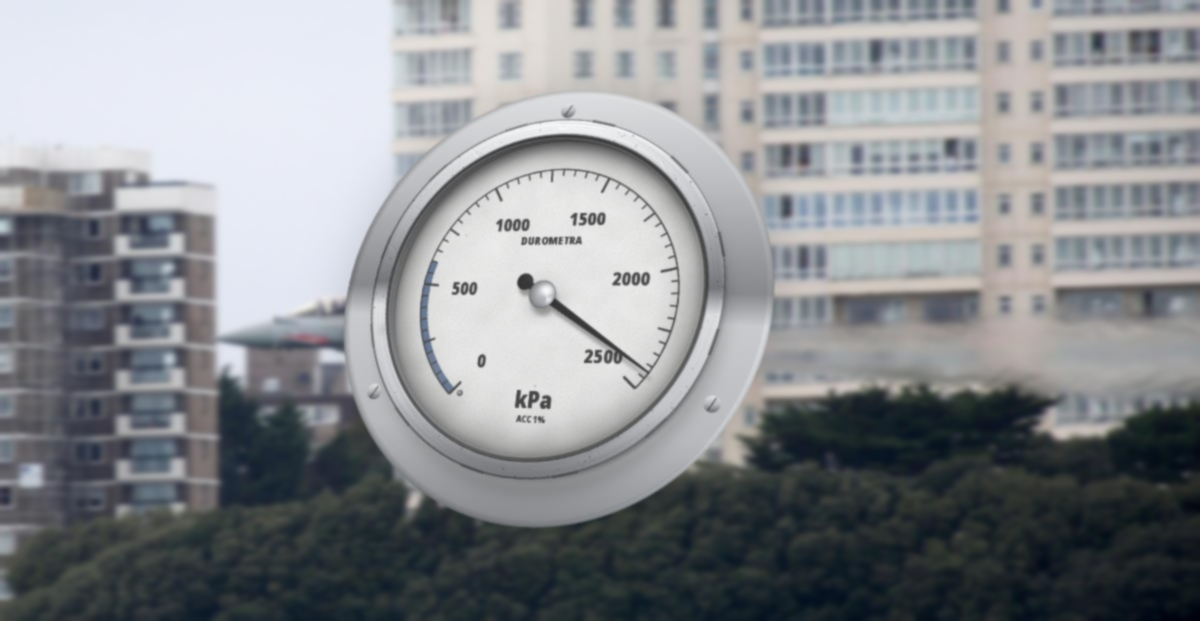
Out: 2425kPa
